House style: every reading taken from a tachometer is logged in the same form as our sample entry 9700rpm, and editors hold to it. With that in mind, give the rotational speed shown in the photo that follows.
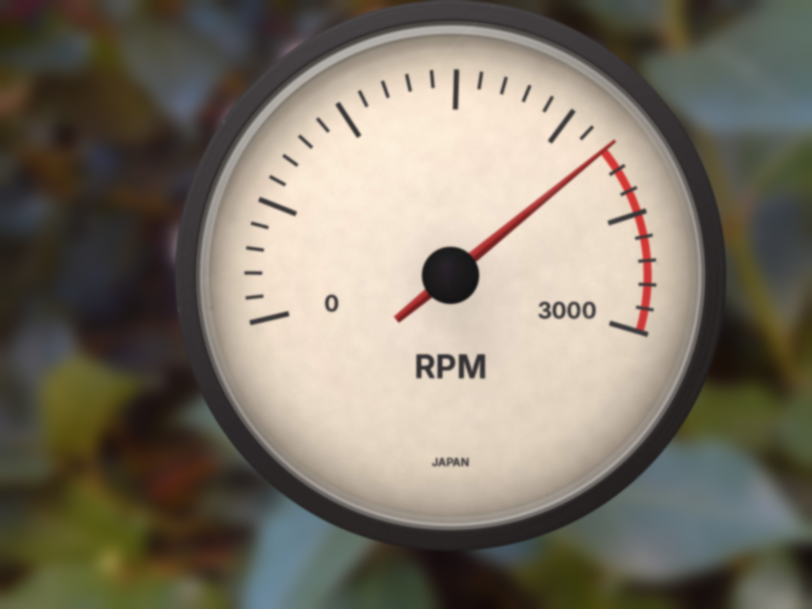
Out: 2200rpm
